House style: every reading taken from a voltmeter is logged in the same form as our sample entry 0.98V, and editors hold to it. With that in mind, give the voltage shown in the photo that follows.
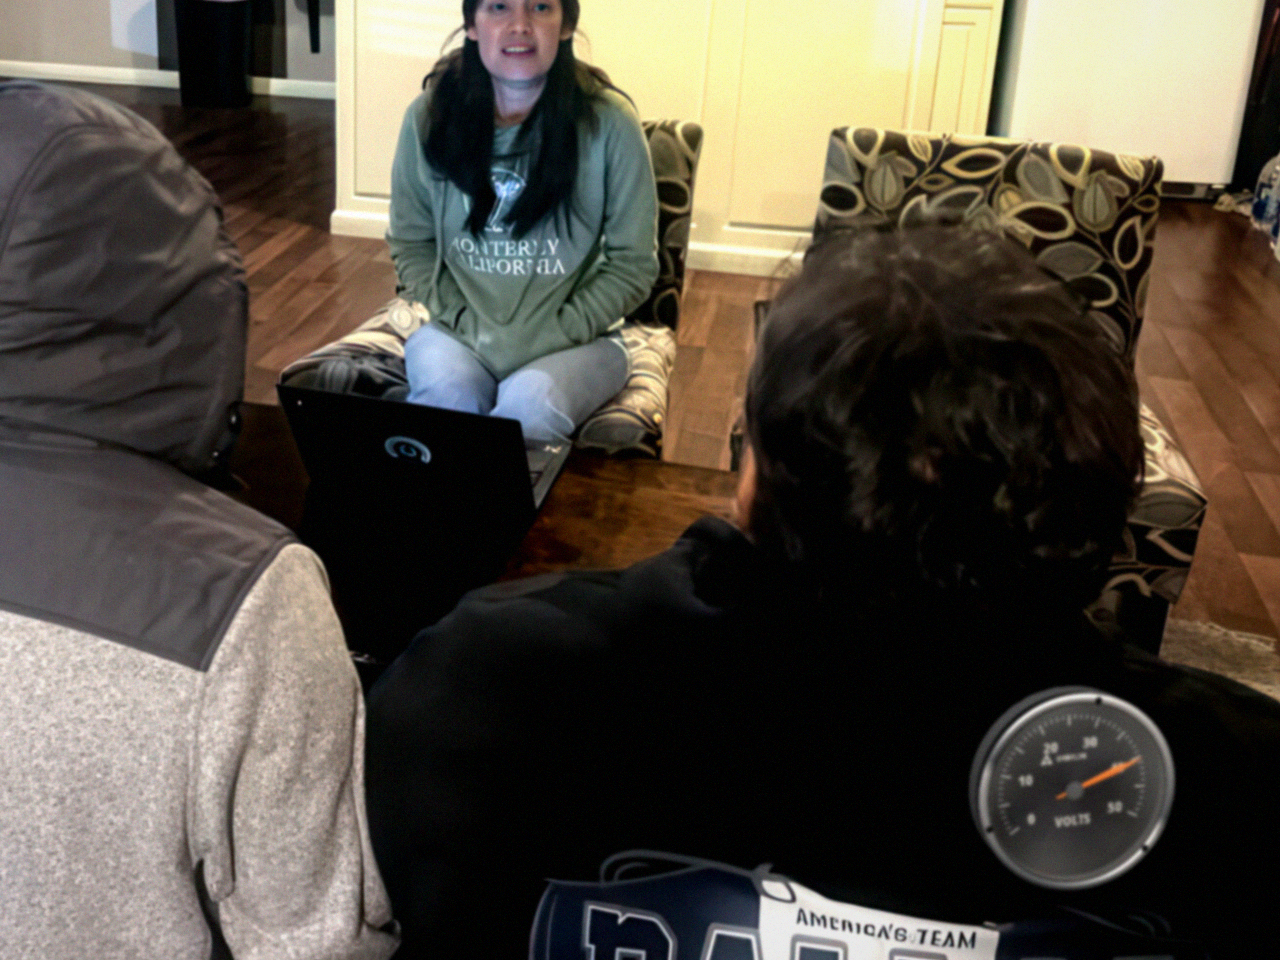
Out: 40V
